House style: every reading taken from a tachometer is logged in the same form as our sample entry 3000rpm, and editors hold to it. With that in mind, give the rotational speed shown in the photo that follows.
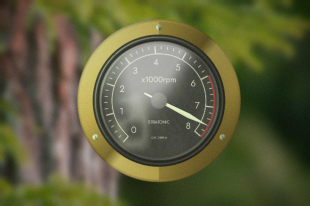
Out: 7600rpm
